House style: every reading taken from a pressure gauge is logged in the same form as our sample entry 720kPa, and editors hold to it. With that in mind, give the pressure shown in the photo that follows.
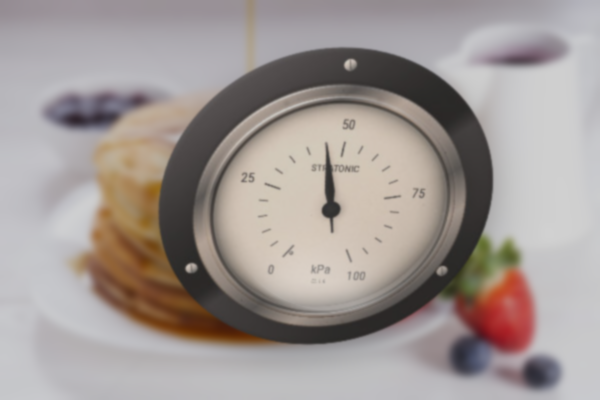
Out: 45kPa
